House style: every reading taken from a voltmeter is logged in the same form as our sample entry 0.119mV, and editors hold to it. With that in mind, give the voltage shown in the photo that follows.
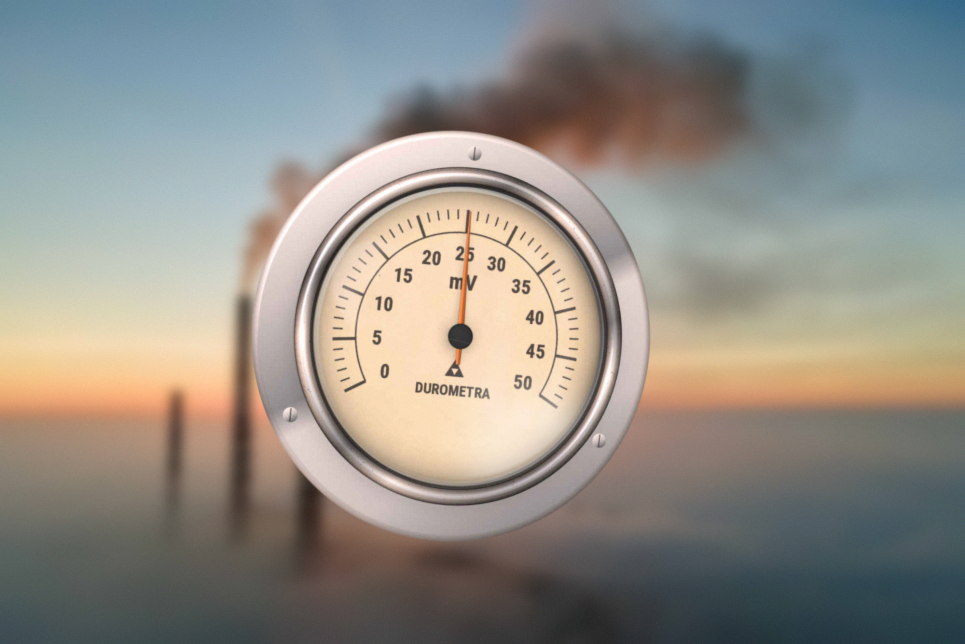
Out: 25mV
